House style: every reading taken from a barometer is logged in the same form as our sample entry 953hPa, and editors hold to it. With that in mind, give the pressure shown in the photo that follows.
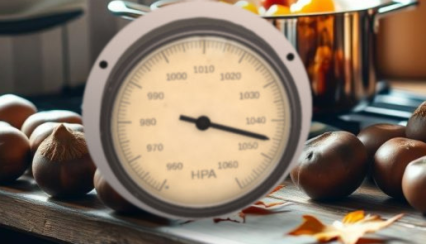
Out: 1045hPa
